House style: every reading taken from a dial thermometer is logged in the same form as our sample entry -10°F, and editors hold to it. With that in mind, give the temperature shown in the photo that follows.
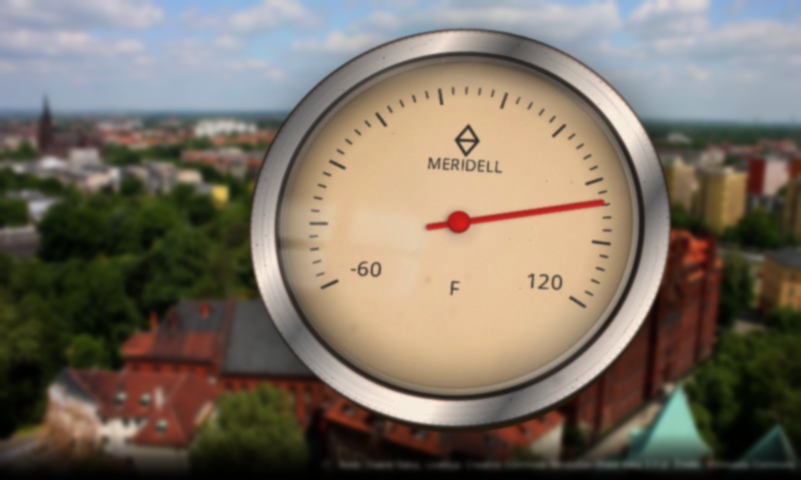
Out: 88°F
